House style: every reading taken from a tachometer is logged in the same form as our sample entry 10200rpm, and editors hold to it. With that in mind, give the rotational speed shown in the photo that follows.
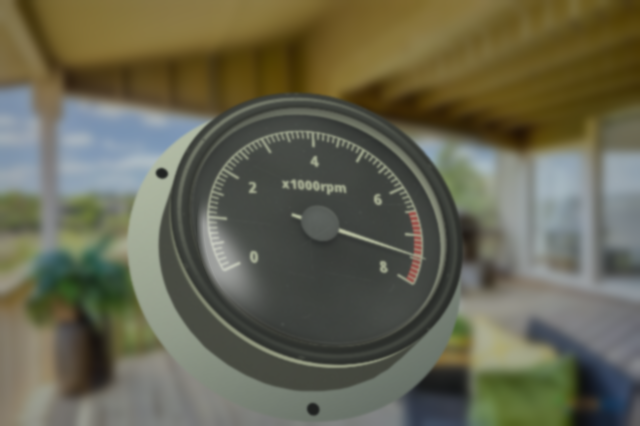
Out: 7500rpm
